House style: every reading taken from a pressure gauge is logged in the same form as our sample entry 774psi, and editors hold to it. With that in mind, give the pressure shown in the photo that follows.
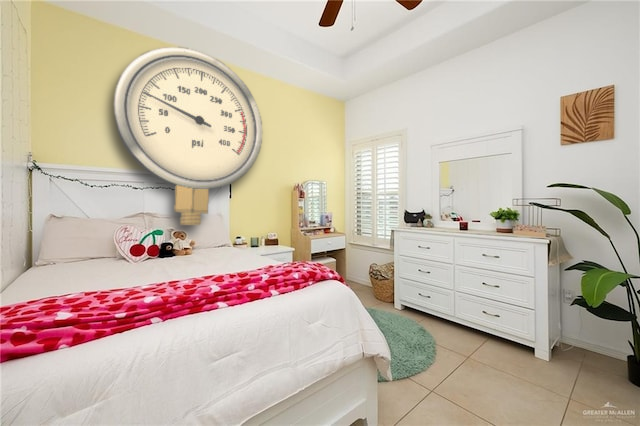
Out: 75psi
